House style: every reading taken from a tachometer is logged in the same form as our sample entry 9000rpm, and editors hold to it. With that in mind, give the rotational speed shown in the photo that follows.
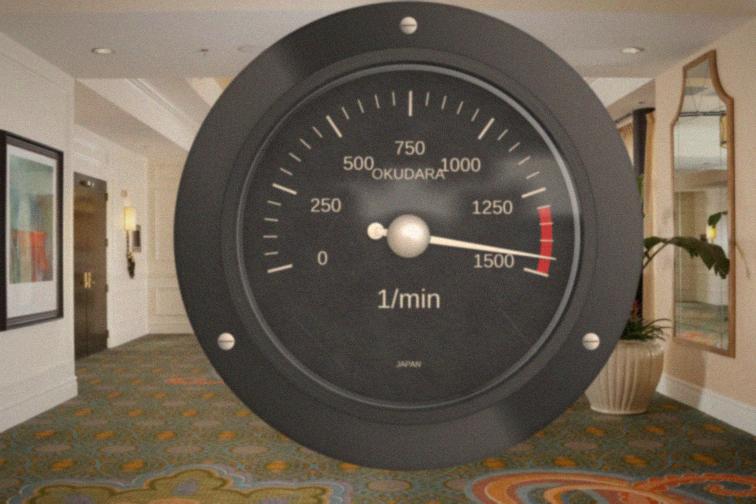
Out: 1450rpm
